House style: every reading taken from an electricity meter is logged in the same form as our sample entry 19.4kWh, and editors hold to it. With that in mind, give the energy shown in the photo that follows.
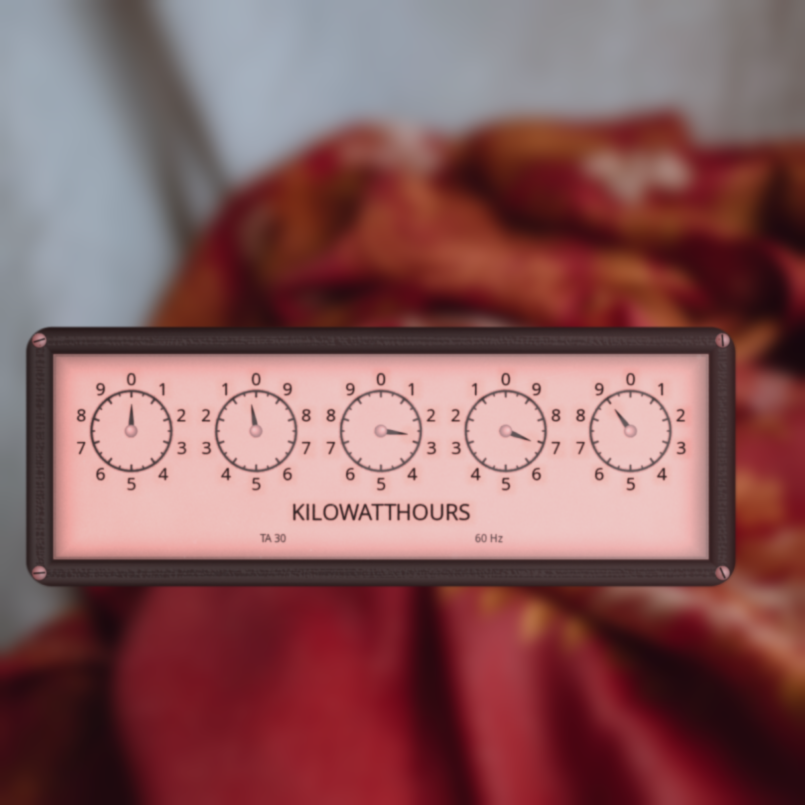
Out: 269kWh
